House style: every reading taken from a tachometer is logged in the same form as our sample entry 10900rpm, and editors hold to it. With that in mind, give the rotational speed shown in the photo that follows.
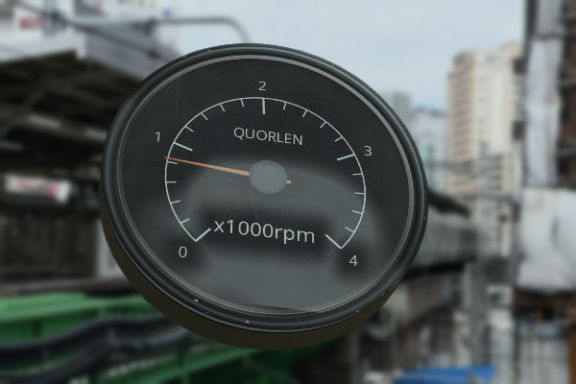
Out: 800rpm
